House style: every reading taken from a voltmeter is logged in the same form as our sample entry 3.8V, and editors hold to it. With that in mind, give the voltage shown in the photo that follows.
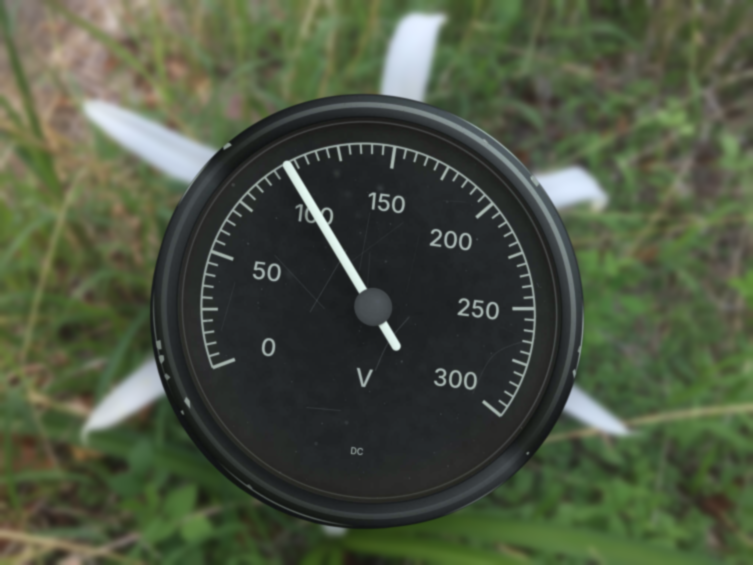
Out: 100V
